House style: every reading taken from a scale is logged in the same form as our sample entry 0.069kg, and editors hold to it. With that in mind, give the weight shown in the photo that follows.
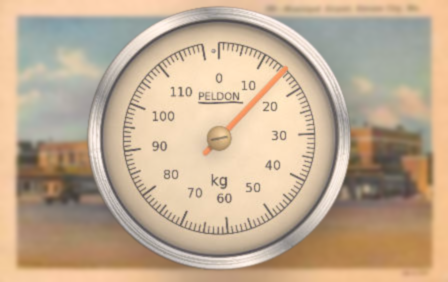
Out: 15kg
